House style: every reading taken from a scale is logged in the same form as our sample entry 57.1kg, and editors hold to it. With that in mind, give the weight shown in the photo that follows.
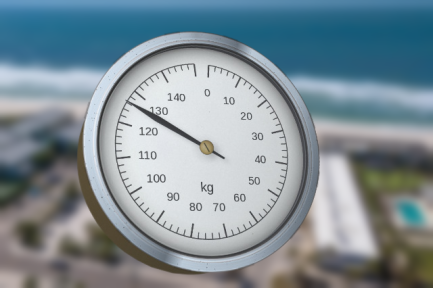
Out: 126kg
